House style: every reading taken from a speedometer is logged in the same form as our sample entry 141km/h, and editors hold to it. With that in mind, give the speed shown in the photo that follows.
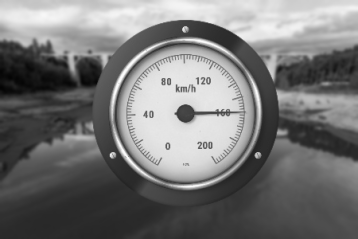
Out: 160km/h
